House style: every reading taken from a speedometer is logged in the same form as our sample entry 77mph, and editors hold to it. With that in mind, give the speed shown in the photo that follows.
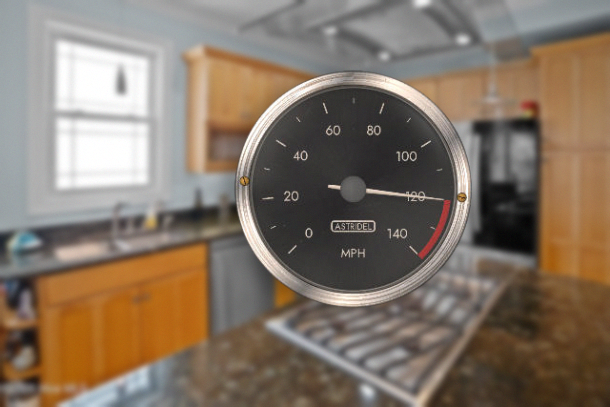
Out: 120mph
